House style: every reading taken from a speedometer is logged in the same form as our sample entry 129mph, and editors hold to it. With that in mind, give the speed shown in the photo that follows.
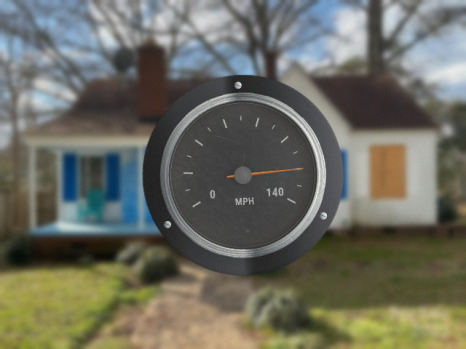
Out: 120mph
